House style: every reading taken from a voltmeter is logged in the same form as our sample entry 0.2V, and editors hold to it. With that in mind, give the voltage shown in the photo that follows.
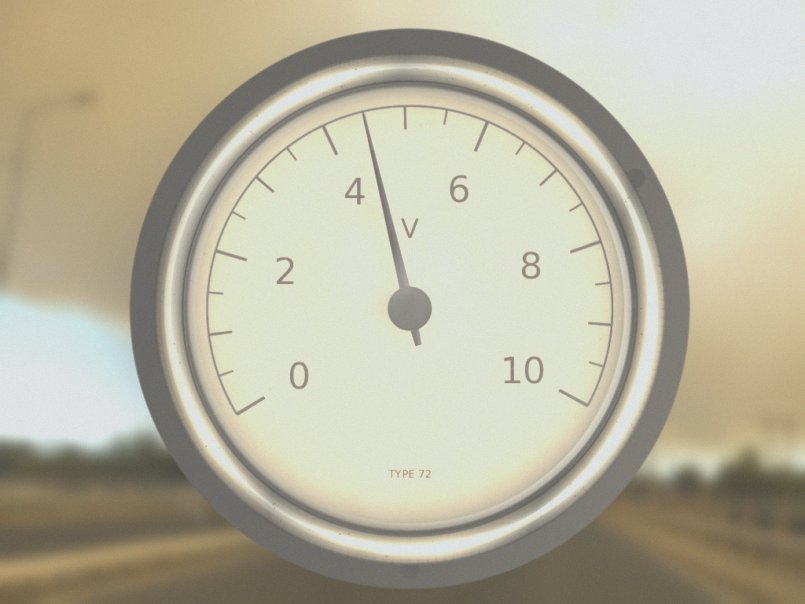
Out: 4.5V
